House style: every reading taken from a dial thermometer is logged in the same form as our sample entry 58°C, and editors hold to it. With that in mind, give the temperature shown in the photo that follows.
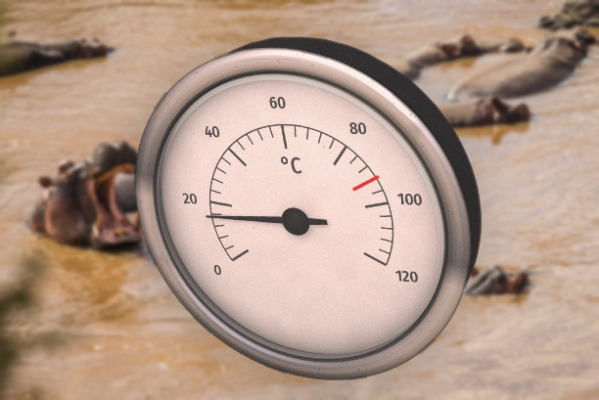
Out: 16°C
